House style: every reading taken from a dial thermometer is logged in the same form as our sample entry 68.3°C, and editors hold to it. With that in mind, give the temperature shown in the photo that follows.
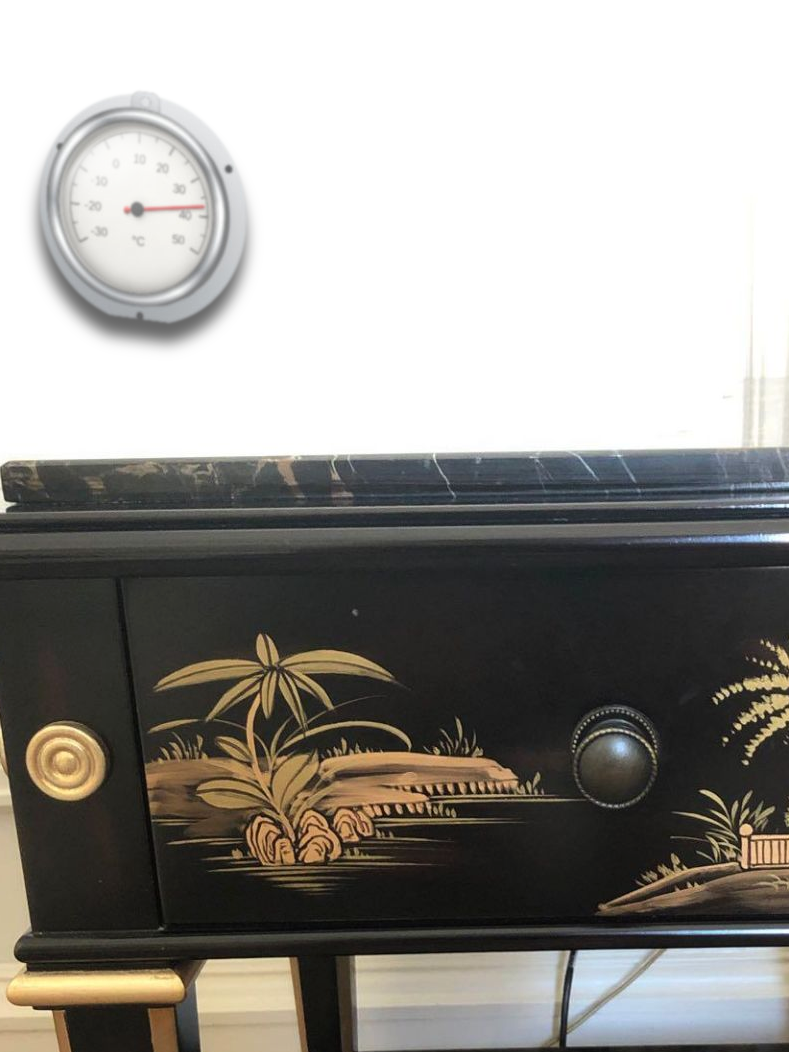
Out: 37.5°C
